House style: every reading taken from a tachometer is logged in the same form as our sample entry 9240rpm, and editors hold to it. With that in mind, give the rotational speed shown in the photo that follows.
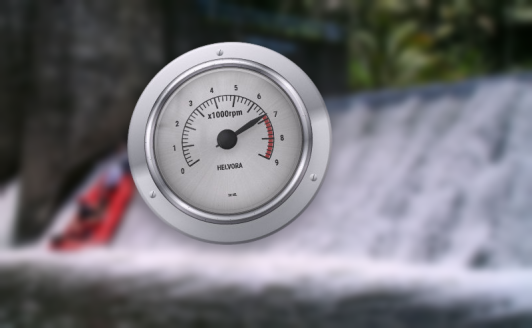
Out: 6800rpm
